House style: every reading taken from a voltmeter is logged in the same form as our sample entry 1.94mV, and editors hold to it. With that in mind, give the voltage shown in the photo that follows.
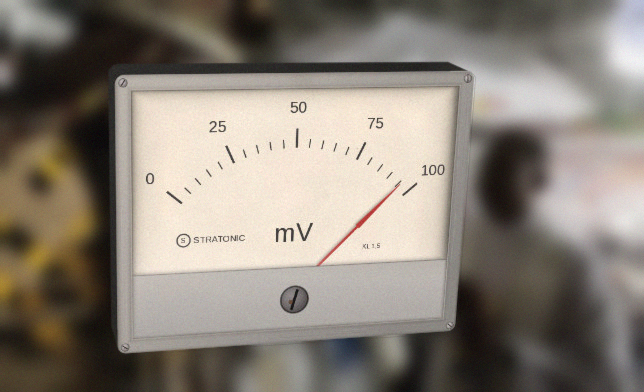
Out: 95mV
